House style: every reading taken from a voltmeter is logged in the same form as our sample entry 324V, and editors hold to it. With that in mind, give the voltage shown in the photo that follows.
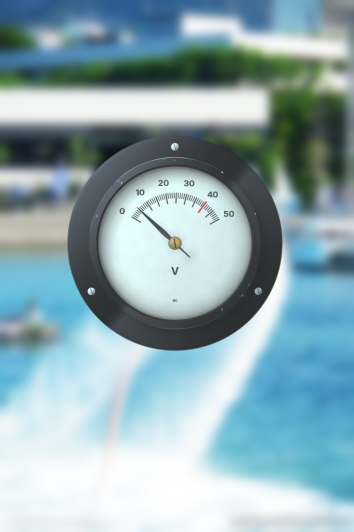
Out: 5V
